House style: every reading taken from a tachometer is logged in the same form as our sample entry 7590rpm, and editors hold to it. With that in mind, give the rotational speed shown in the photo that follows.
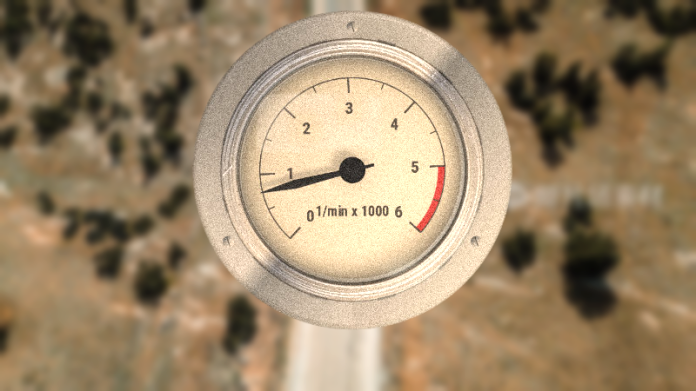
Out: 750rpm
